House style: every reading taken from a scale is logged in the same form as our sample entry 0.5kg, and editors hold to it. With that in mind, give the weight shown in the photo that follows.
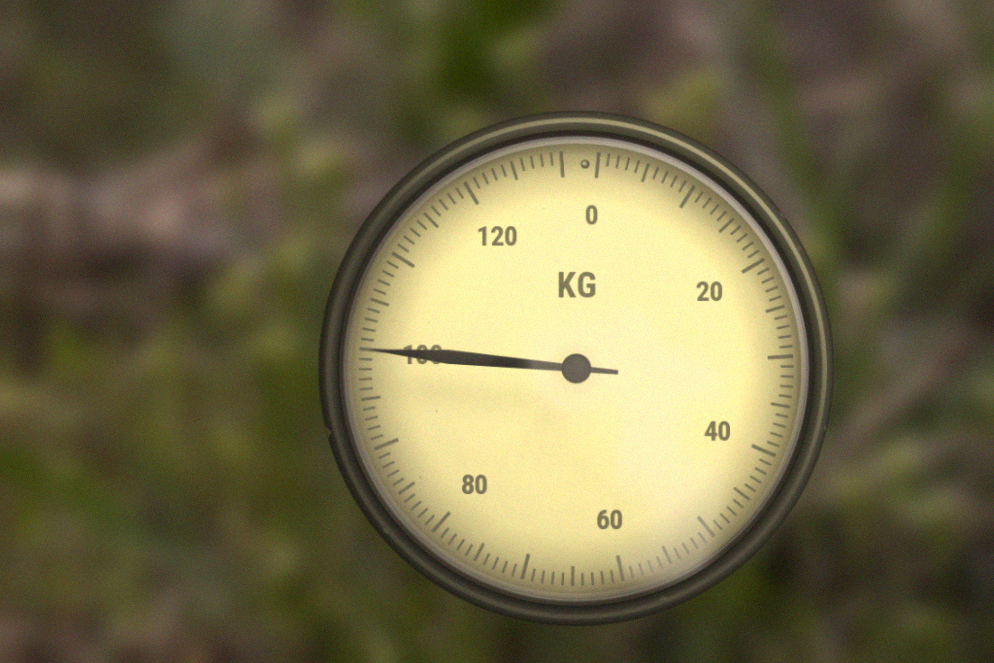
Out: 100kg
